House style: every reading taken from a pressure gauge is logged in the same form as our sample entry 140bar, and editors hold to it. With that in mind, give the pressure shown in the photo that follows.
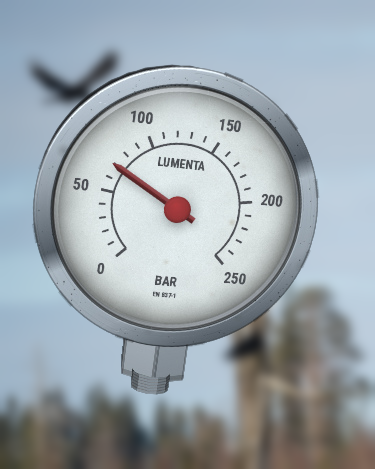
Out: 70bar
